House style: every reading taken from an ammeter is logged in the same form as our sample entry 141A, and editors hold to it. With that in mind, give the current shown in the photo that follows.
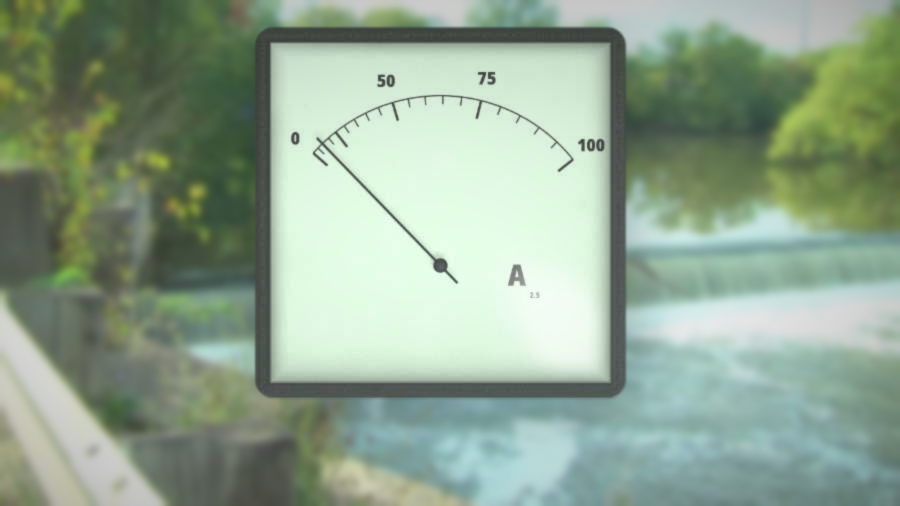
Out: 15A
